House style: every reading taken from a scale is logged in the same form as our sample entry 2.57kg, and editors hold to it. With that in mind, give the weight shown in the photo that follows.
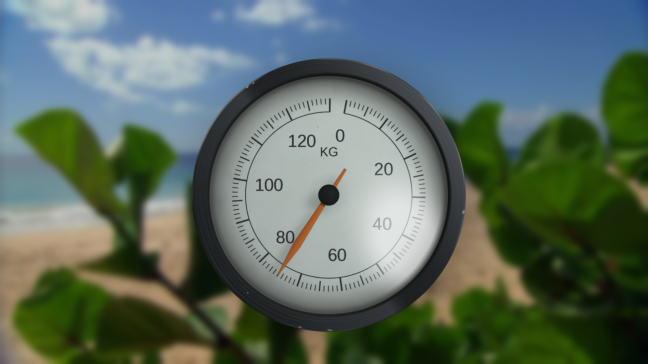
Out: 75kg
